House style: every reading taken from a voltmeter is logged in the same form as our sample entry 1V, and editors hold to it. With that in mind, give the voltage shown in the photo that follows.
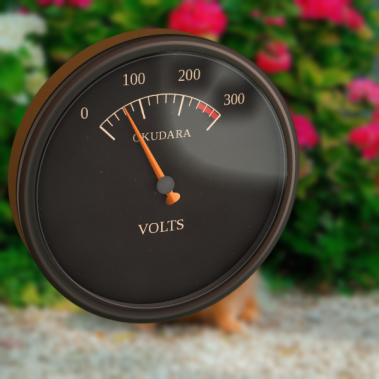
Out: 60V
